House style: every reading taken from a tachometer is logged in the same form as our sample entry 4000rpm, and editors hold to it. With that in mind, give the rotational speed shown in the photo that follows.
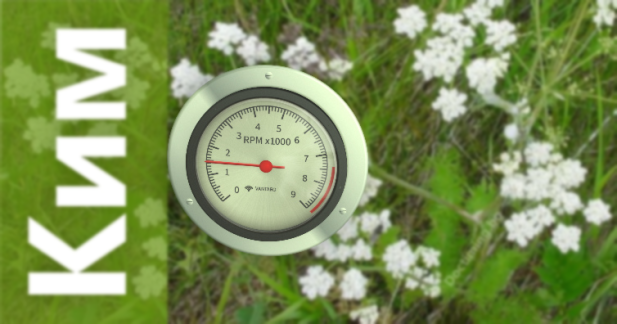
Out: 1500rpm
